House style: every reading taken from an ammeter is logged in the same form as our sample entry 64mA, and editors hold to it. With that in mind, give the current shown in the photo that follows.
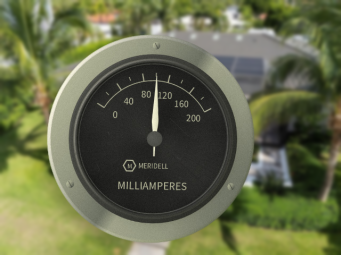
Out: 100mA
